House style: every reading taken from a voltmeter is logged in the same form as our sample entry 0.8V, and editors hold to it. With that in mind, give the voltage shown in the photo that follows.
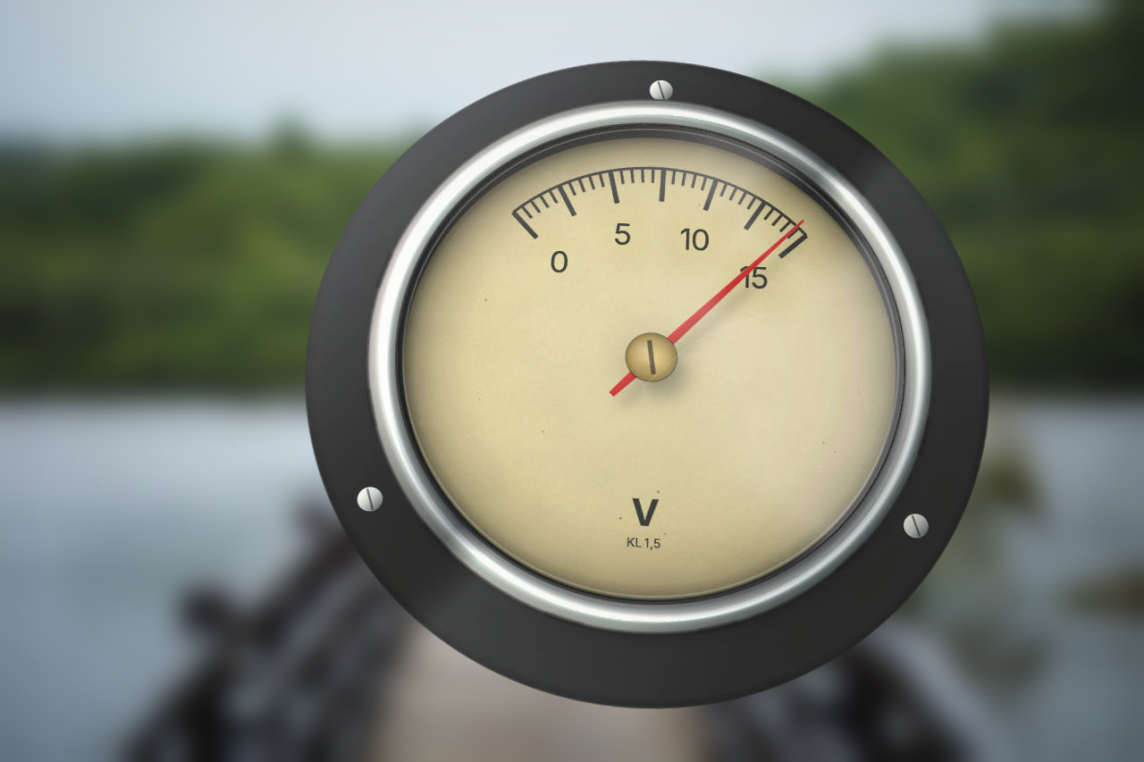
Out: 14.5V
